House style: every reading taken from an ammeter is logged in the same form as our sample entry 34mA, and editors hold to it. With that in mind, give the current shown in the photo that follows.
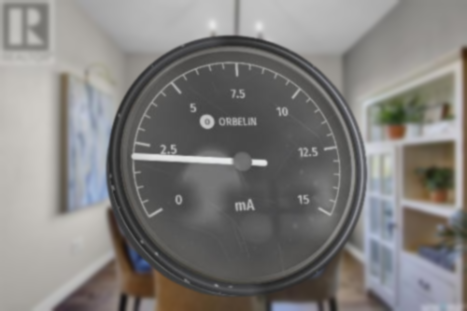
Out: 2mA
